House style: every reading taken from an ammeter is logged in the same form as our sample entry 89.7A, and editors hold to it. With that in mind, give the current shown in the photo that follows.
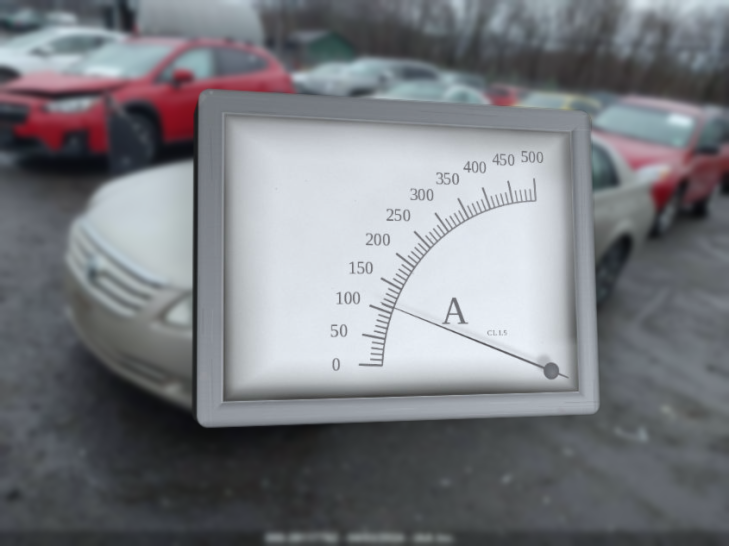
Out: 110A
